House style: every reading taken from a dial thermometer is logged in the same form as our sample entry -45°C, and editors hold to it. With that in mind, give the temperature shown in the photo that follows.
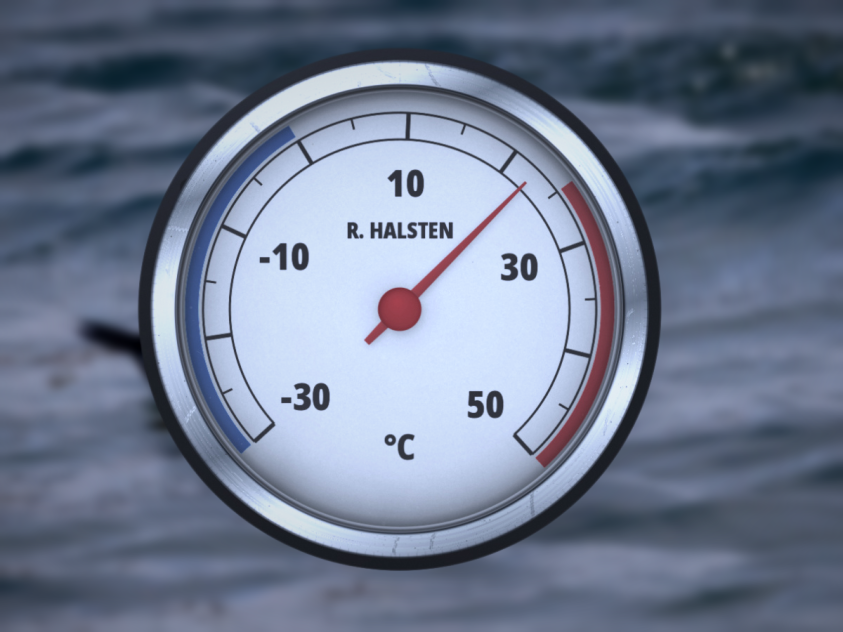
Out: 22.5°C
